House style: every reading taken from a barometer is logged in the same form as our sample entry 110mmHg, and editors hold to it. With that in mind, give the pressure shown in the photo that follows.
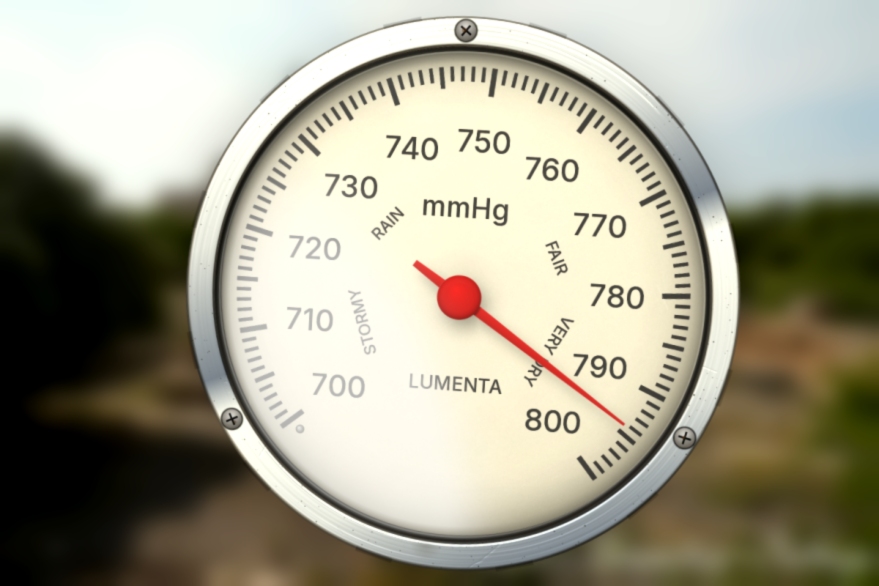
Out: 794mmHg
